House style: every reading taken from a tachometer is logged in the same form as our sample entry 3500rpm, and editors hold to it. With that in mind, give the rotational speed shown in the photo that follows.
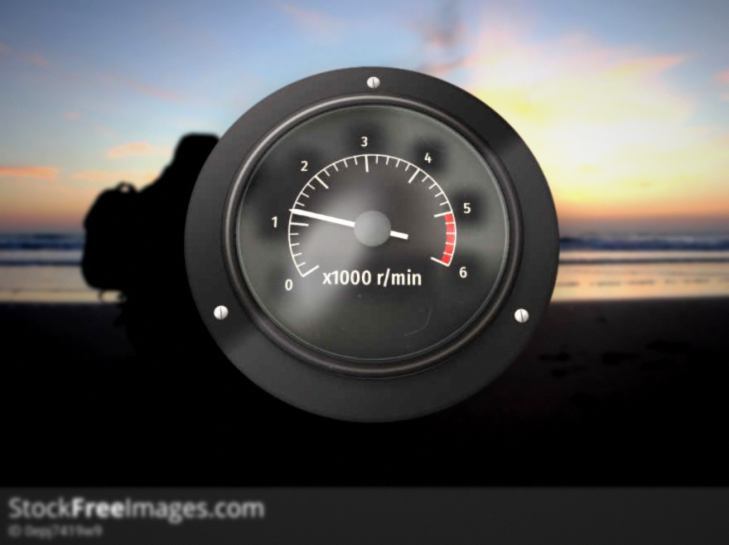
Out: 1200rpm
